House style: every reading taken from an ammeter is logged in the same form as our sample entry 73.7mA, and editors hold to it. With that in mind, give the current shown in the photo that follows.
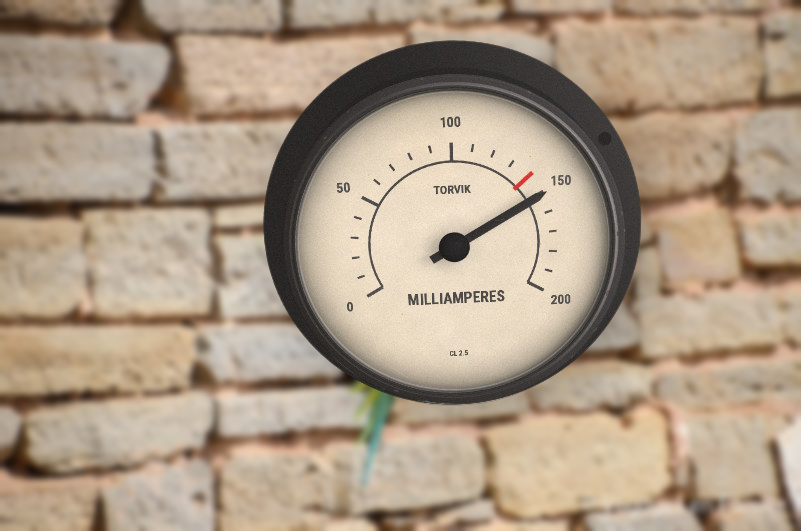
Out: 150mA
